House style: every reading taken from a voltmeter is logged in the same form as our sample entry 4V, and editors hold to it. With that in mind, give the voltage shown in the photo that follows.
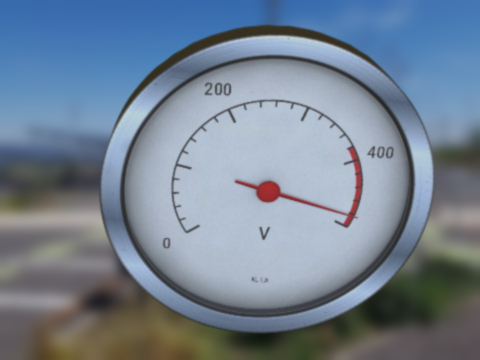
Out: 480V
